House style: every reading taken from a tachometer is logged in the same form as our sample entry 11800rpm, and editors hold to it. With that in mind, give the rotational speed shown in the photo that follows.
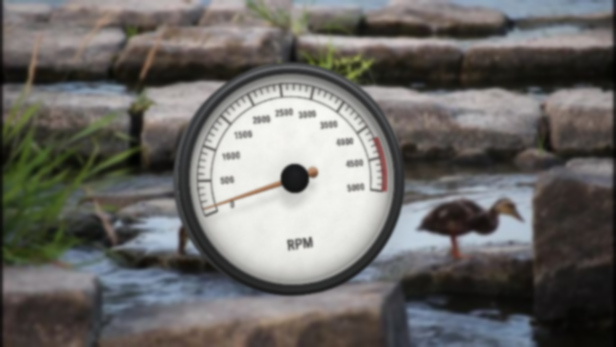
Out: 100rpm
